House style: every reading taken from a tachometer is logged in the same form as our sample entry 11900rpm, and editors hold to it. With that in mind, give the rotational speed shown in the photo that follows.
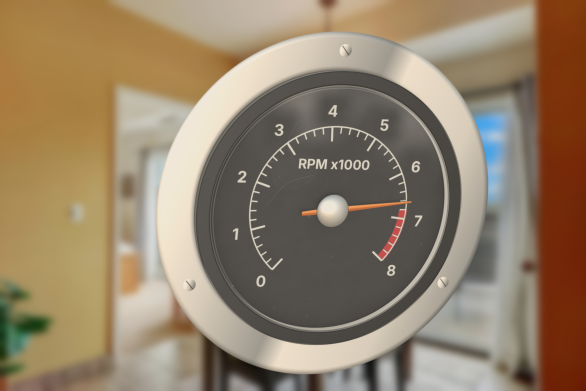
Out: 6600rpm
